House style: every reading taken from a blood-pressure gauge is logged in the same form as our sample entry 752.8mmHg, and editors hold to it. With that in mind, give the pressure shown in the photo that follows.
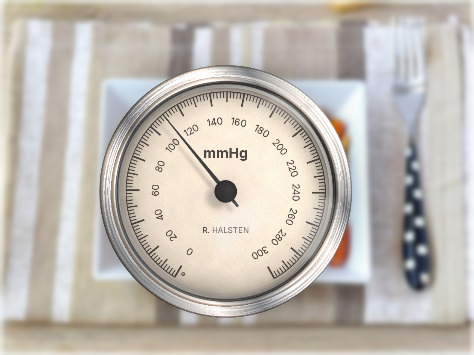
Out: 110mmHg
